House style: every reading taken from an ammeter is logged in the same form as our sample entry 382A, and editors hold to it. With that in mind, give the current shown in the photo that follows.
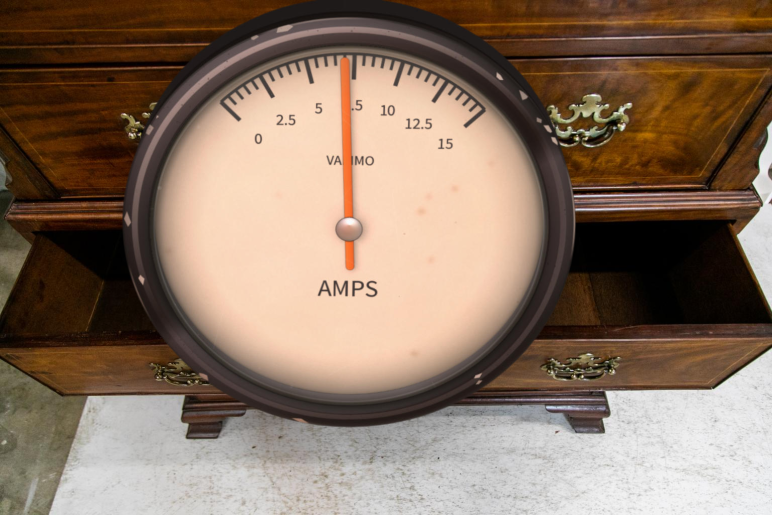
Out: 7A
